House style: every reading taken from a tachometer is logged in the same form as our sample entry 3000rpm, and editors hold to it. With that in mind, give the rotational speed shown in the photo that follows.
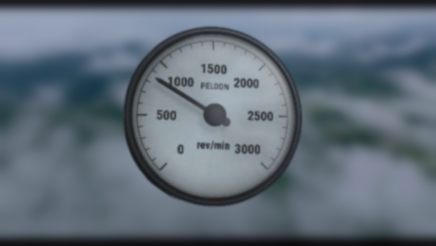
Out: 850rpm
